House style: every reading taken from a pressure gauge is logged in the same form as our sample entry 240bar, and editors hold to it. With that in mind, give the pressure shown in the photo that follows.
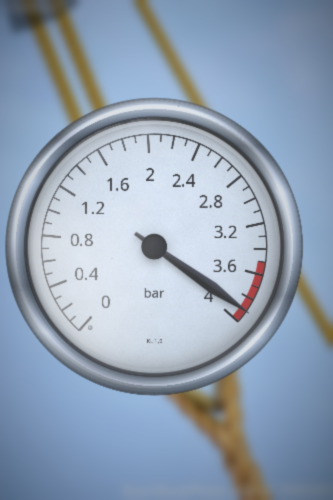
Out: 3.9bar
